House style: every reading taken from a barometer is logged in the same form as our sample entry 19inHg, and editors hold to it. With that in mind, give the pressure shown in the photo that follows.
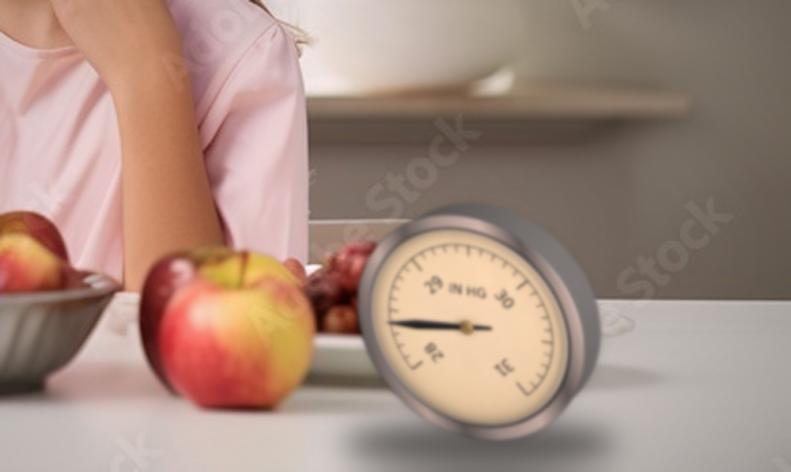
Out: 28.4inHg
